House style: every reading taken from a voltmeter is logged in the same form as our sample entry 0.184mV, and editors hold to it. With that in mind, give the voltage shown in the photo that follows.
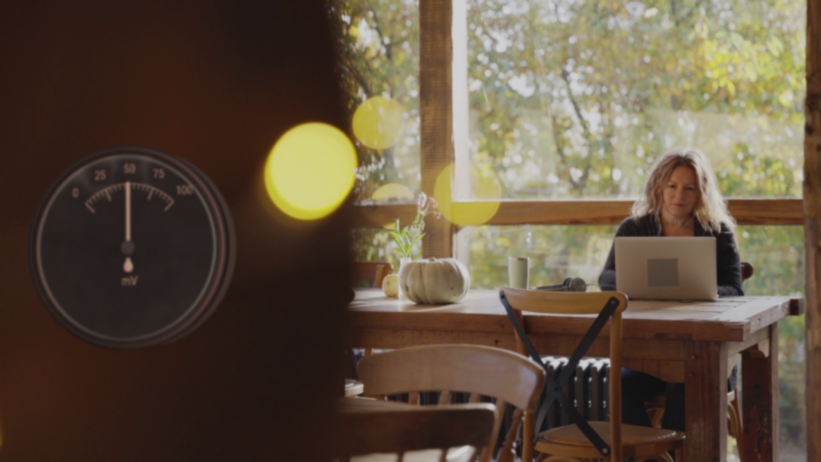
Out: 50mV
